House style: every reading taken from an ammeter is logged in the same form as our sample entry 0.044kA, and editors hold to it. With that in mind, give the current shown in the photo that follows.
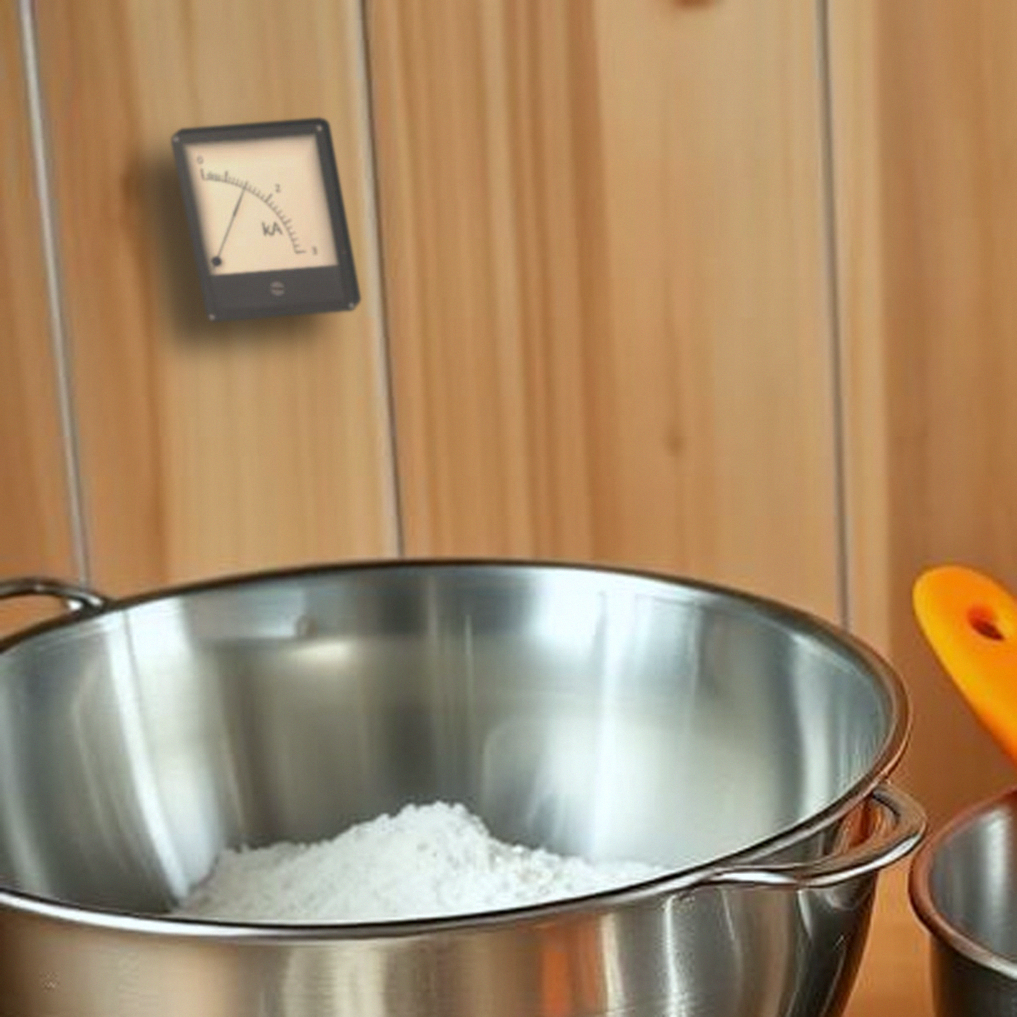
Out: 1.5kA
